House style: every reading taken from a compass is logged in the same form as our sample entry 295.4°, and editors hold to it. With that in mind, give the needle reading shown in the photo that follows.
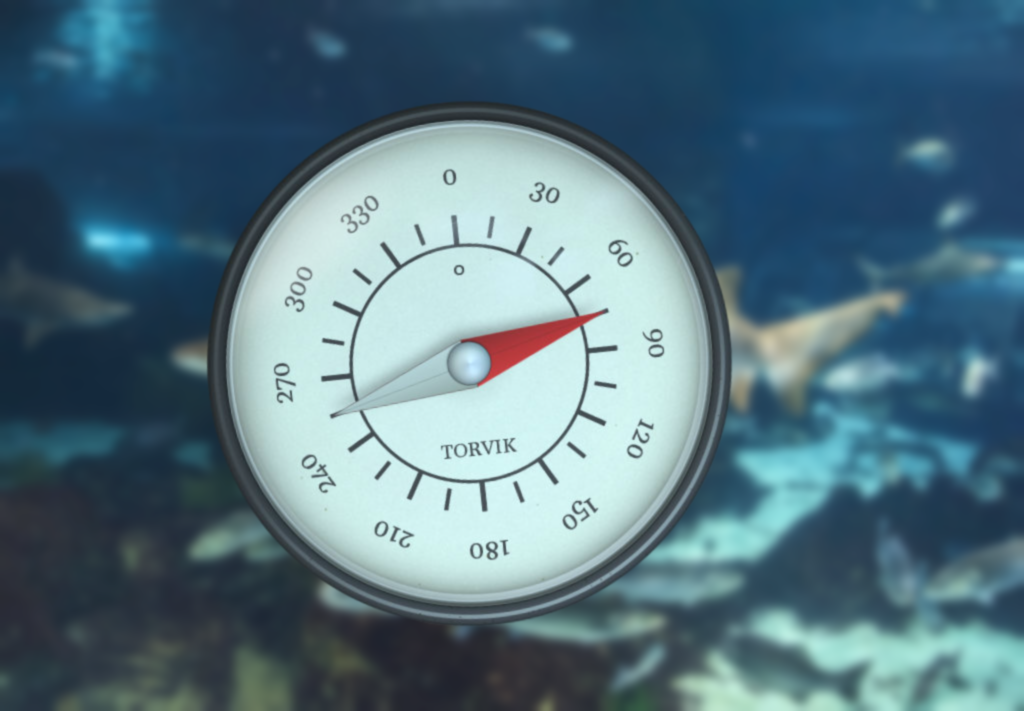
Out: 75°
